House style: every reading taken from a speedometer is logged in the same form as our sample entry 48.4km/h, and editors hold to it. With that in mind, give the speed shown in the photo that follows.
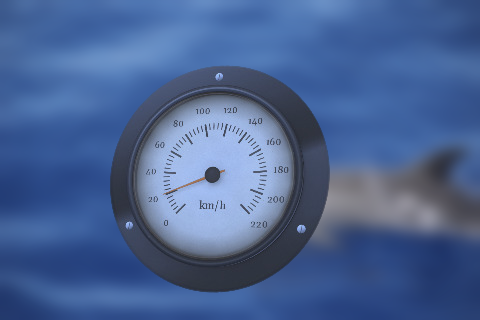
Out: 20km/h
